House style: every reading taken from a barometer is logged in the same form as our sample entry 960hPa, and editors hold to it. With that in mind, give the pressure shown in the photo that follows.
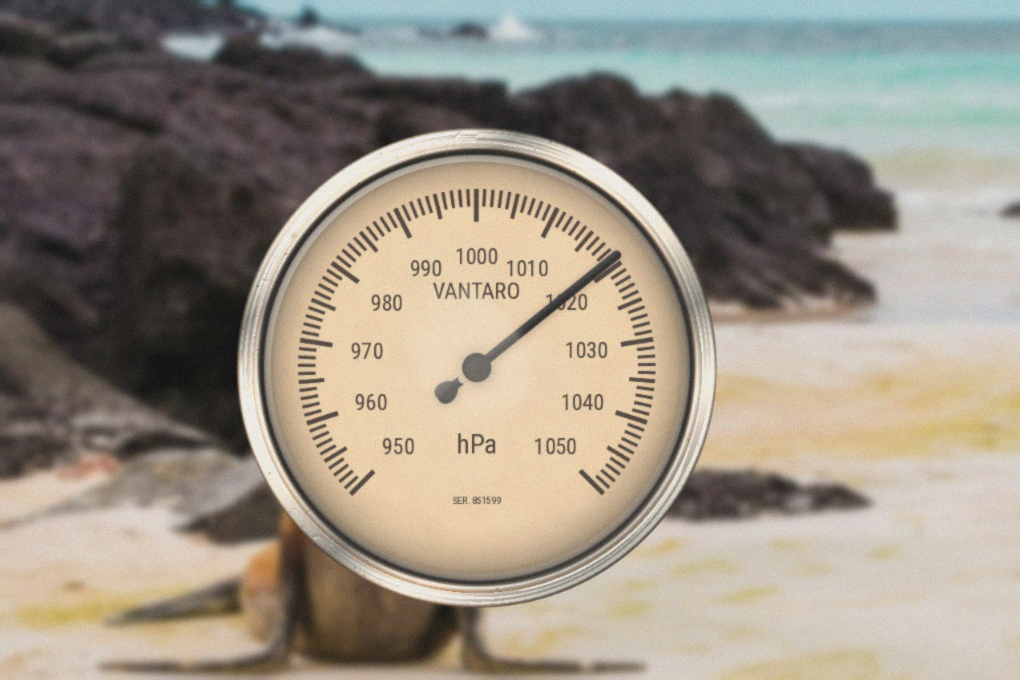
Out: 1019hPa
